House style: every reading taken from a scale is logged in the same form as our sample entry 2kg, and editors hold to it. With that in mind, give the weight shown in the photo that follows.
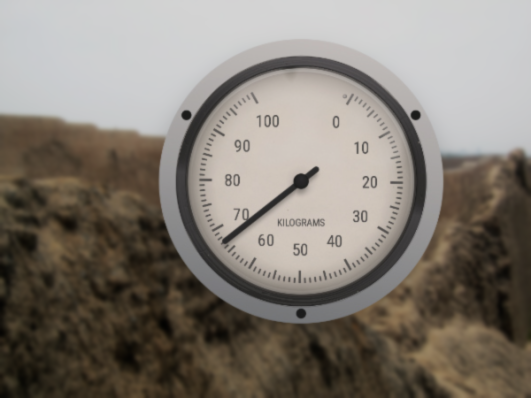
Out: 67kg
